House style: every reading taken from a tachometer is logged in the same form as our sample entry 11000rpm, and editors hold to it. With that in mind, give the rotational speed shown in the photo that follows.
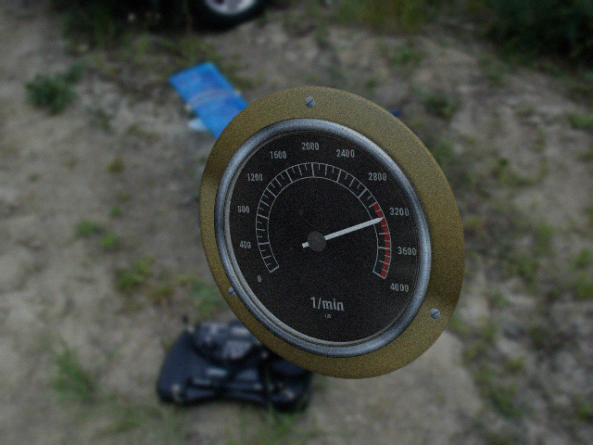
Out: 3200rpm
